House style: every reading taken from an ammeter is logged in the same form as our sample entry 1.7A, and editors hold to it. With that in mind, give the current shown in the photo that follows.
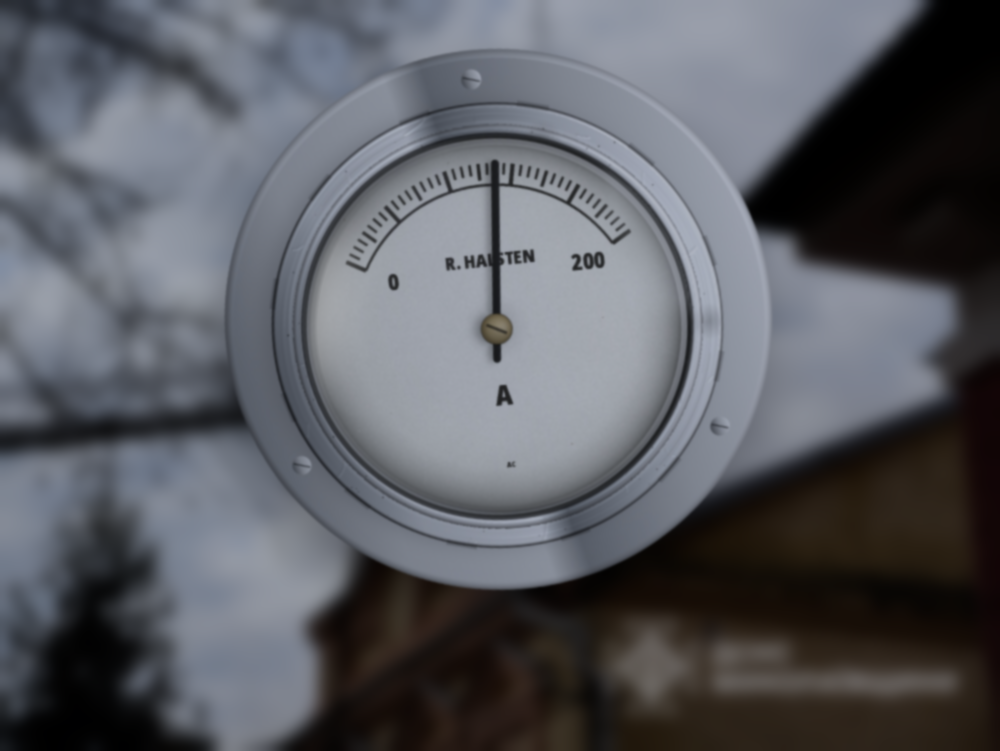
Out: 110A
